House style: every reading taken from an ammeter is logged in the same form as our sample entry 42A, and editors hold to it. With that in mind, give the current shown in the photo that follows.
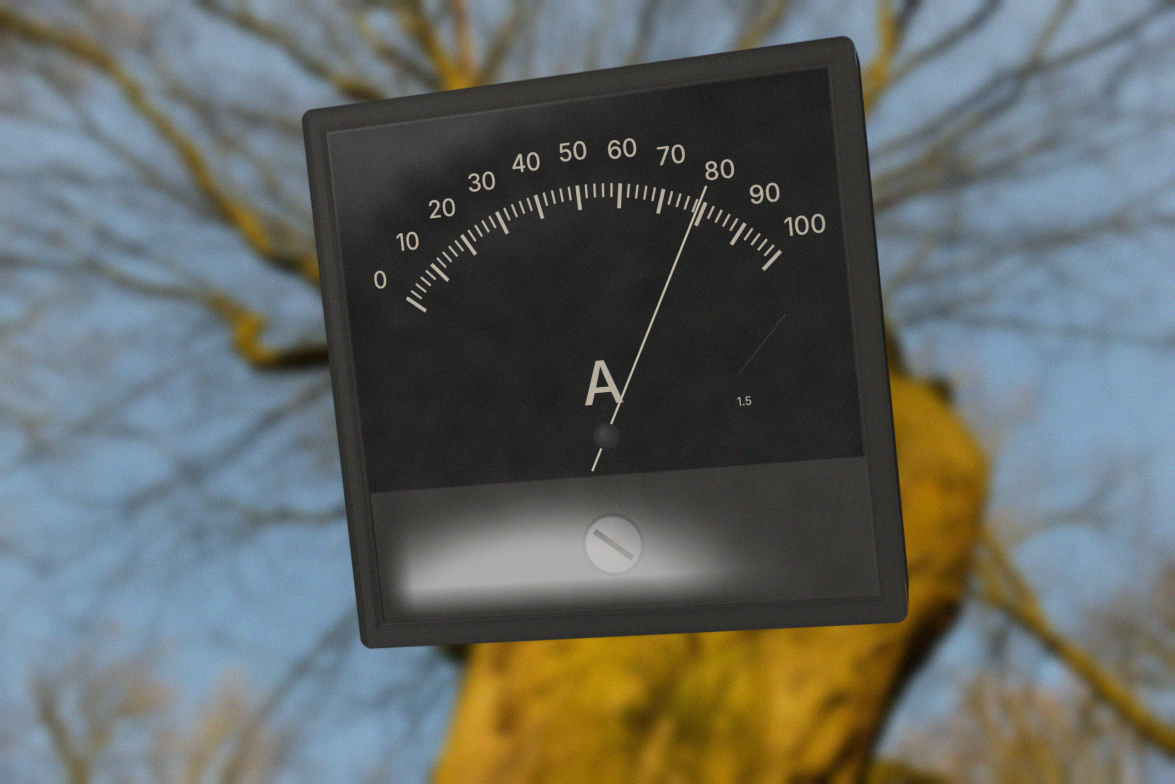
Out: 79A
